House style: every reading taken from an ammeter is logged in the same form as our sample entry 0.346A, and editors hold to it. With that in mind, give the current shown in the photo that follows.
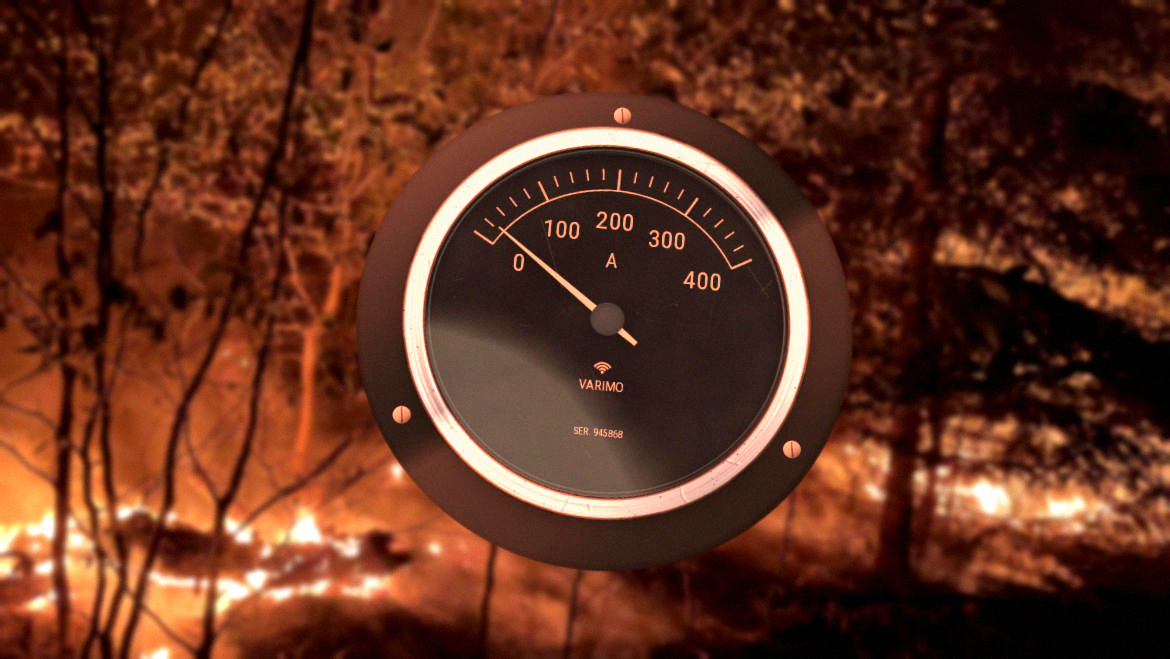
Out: 20A
